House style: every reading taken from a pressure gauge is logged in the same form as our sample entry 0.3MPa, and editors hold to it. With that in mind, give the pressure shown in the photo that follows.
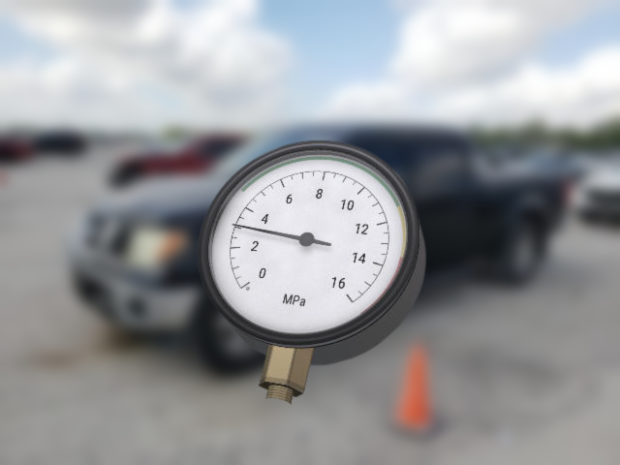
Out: 3MPa
